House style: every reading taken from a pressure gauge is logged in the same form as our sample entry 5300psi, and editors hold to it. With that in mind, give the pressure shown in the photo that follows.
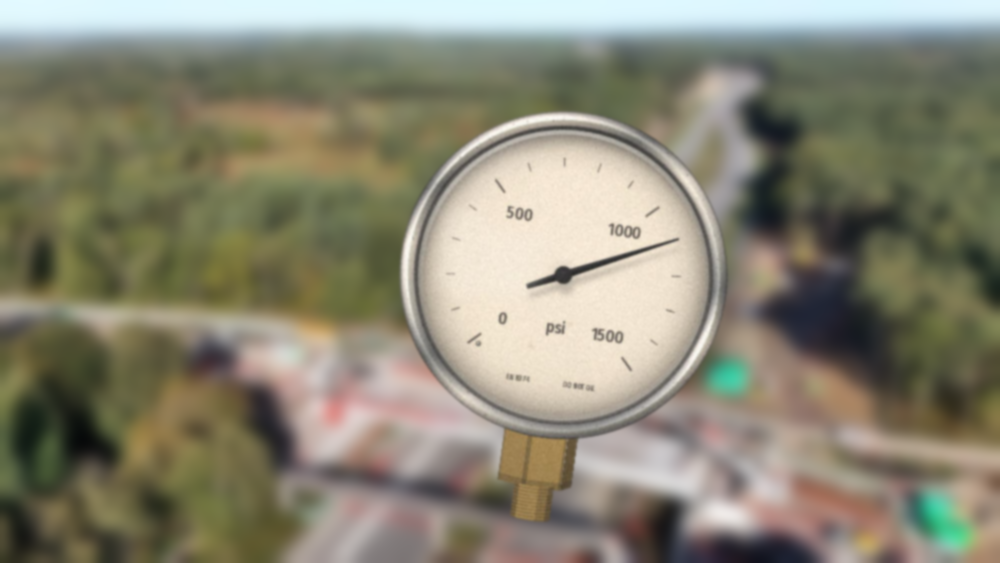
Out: 1100psi
